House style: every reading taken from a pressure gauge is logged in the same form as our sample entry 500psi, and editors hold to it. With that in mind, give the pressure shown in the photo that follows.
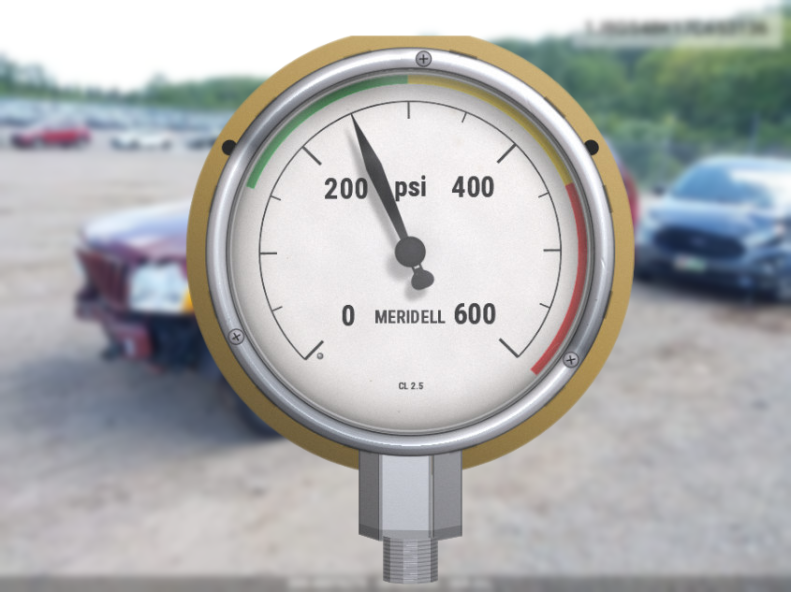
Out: 250psi
